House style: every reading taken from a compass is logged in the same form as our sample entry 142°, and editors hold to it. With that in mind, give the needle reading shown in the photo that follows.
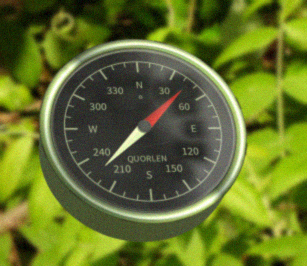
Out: 45°
